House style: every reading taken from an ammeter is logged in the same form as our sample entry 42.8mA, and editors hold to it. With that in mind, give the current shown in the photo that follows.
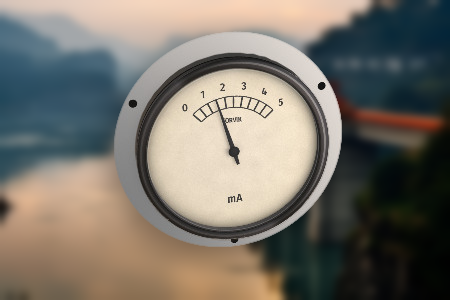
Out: 1.5mA
